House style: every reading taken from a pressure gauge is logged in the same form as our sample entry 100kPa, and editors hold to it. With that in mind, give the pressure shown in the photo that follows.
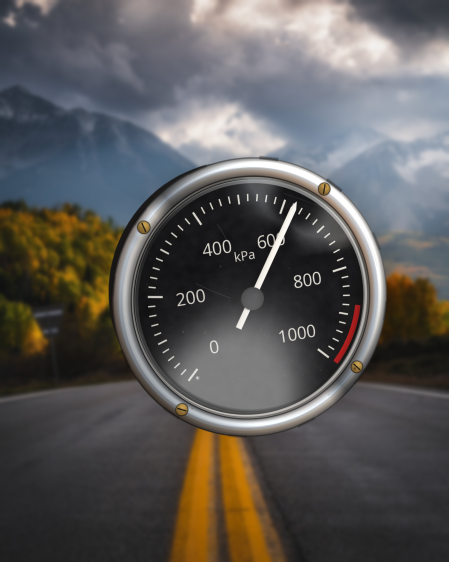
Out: 620kPa
